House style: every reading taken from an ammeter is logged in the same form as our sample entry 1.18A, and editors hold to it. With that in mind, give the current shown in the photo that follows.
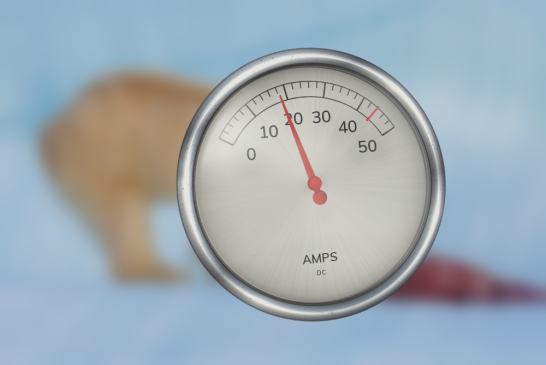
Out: 18A
